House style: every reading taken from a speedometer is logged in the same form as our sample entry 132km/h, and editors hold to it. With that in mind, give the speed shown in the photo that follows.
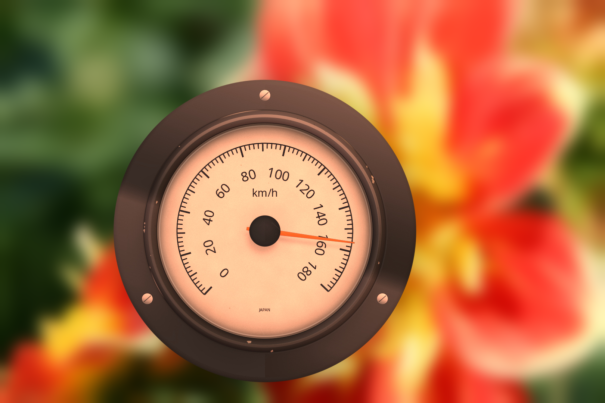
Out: 156km/h
